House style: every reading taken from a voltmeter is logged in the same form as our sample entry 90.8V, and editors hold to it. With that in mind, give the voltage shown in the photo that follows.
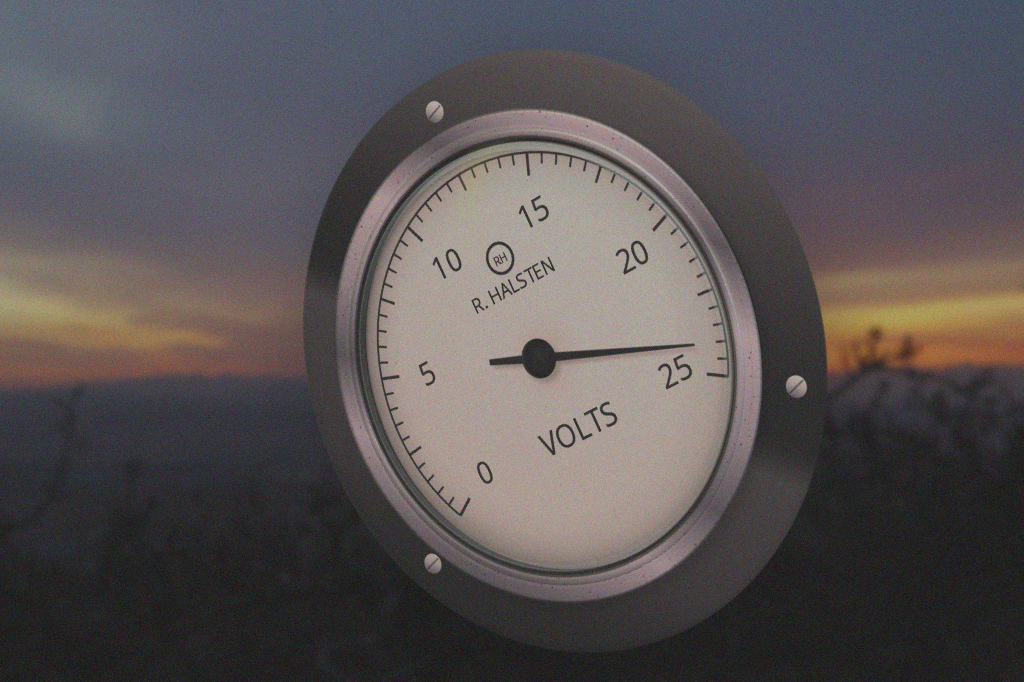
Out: 24V
